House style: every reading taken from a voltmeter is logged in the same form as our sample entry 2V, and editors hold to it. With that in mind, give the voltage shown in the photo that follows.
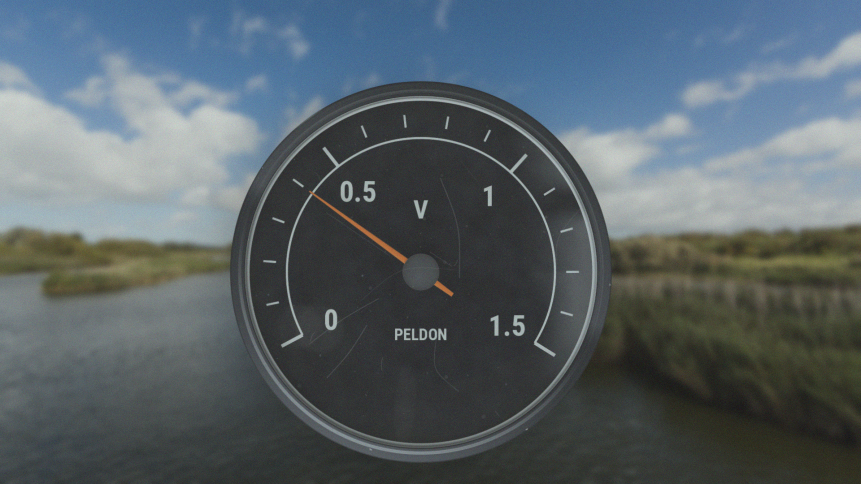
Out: 0.4V
